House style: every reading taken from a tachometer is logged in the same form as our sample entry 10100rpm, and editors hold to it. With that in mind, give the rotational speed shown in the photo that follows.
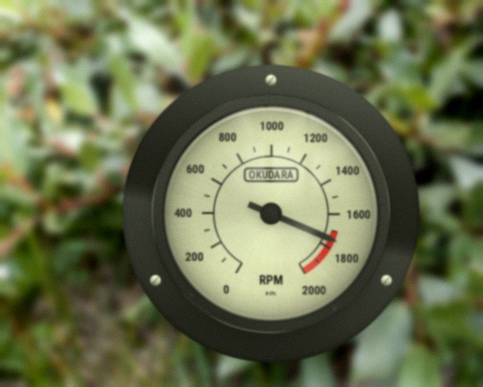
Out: 1750rpm
